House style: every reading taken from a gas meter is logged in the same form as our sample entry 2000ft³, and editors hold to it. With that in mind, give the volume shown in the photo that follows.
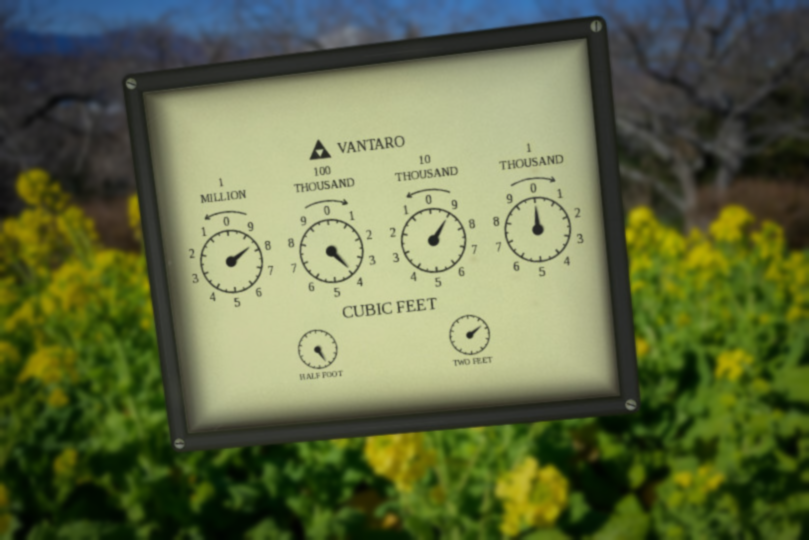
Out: 839000ft³
